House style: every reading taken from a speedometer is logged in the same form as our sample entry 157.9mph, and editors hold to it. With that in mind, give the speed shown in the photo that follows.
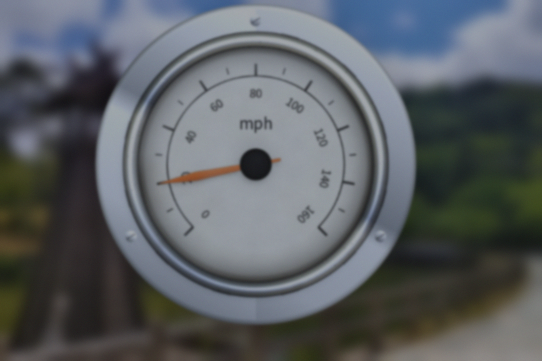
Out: 20mph
